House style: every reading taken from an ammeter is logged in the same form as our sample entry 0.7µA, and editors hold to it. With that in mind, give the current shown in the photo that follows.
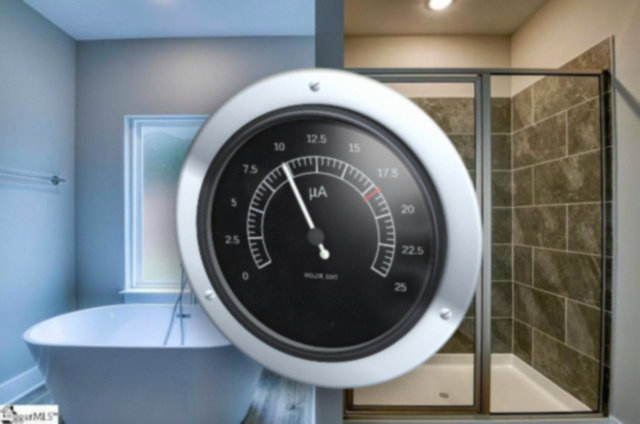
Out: 10µA
